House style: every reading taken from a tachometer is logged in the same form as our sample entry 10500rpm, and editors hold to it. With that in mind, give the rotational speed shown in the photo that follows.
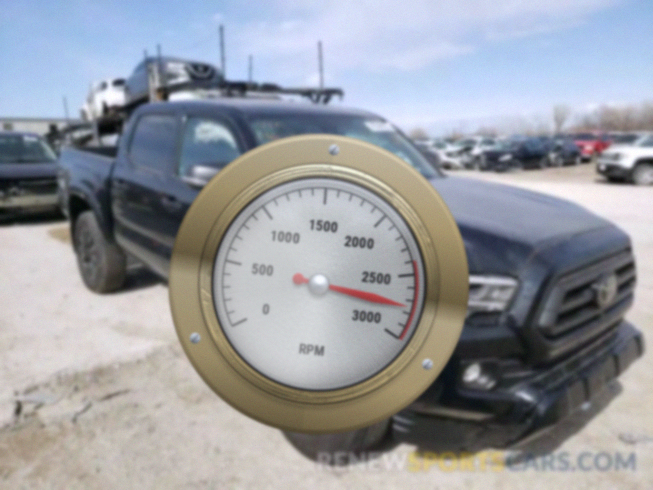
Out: 2750rpm
